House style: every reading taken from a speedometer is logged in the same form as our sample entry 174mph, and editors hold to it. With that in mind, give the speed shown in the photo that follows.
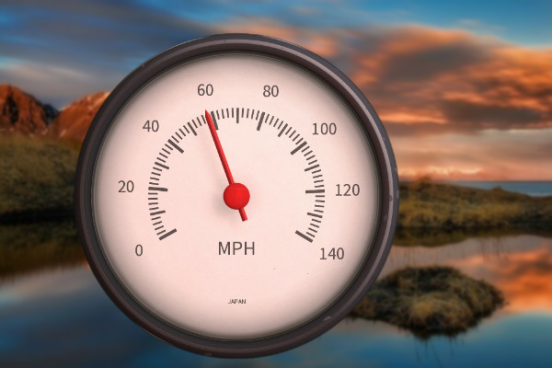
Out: 58mph
